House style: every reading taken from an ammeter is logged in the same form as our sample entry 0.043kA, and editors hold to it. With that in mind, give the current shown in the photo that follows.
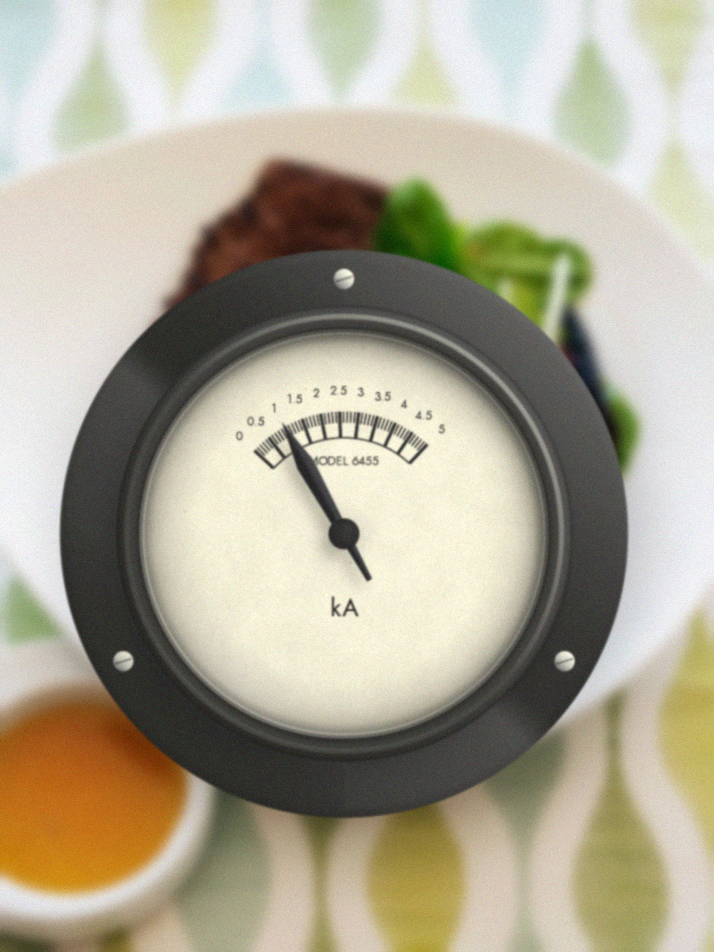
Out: 1kA
